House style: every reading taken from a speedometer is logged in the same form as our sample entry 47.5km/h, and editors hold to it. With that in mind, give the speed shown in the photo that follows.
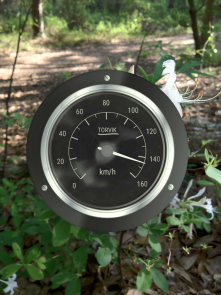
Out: 145km/h
